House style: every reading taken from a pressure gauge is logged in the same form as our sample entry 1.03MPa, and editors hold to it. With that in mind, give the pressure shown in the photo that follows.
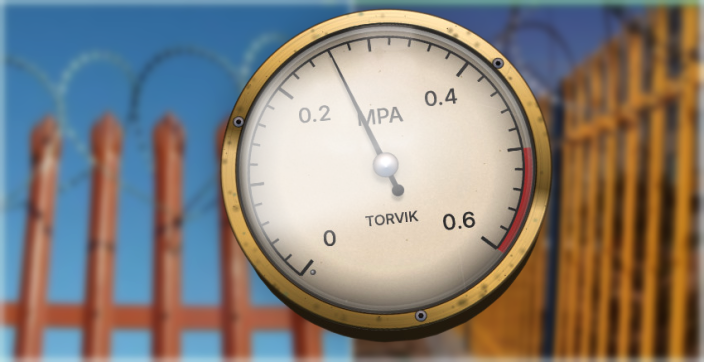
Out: 0.26MPa
